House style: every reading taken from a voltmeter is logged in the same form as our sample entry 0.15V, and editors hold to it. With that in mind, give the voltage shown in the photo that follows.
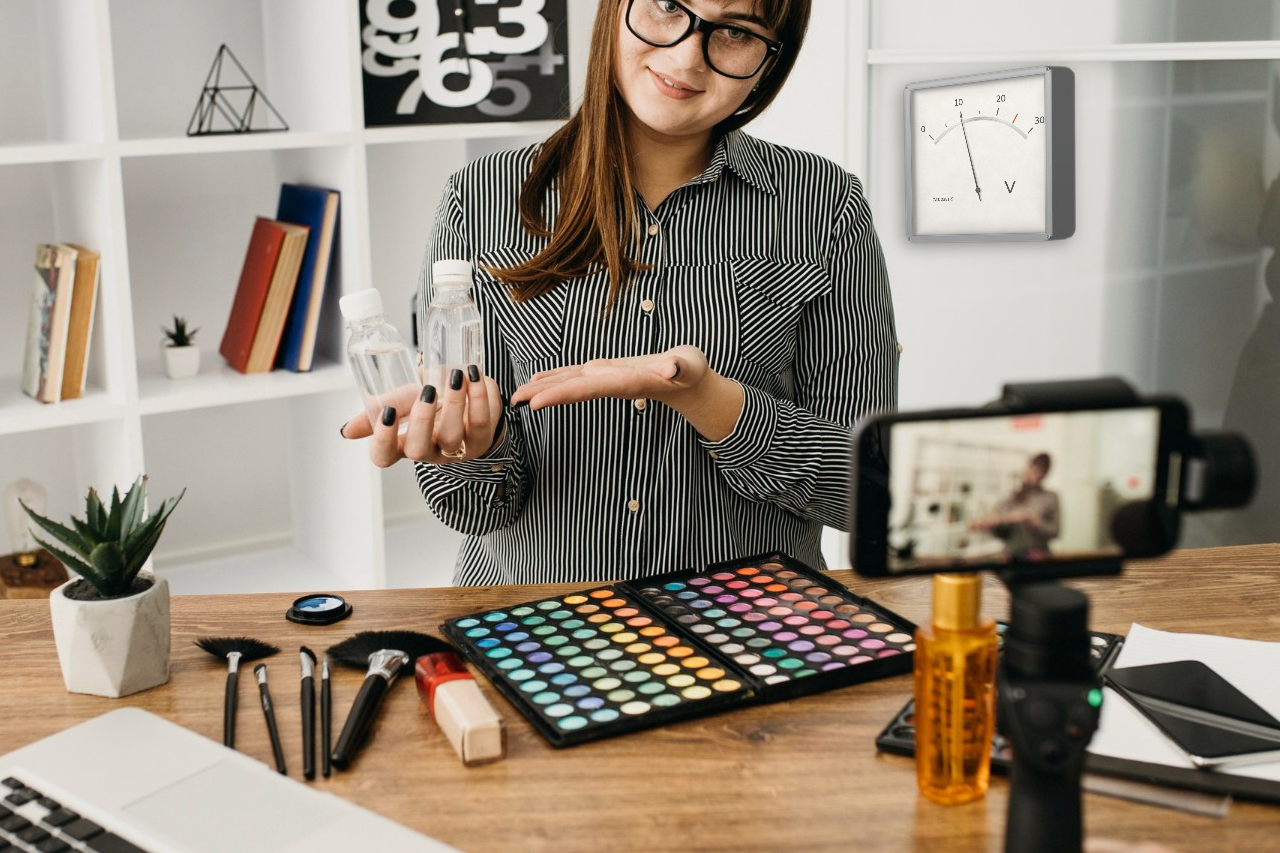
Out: 10V
